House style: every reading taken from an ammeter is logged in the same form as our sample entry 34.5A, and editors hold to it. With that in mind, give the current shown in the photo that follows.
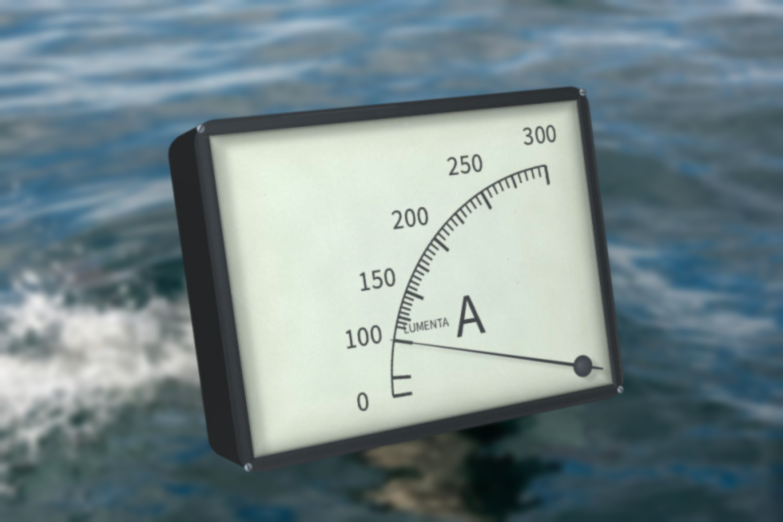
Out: 100A
